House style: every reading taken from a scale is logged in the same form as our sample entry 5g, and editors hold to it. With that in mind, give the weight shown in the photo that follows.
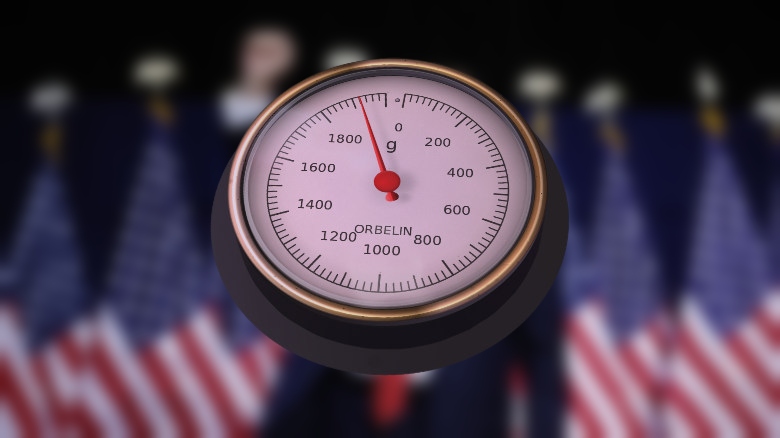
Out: 1920g
